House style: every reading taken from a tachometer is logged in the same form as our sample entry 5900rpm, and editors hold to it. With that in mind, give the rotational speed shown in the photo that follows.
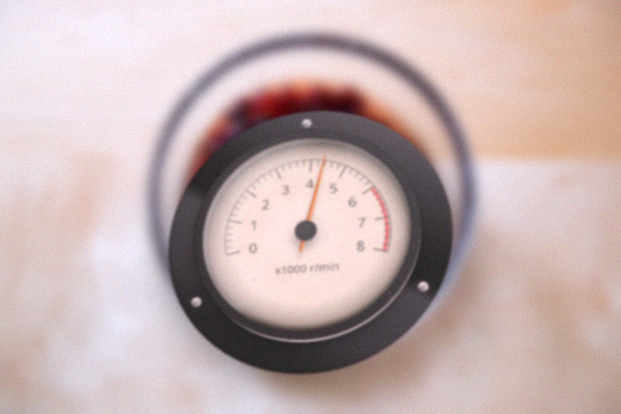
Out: 4400rpm
